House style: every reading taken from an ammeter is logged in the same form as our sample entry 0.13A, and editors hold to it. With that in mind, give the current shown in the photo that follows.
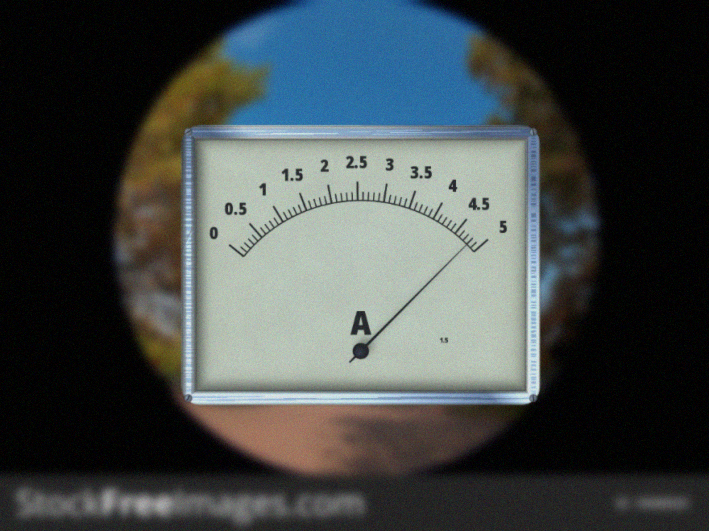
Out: 4.8A
